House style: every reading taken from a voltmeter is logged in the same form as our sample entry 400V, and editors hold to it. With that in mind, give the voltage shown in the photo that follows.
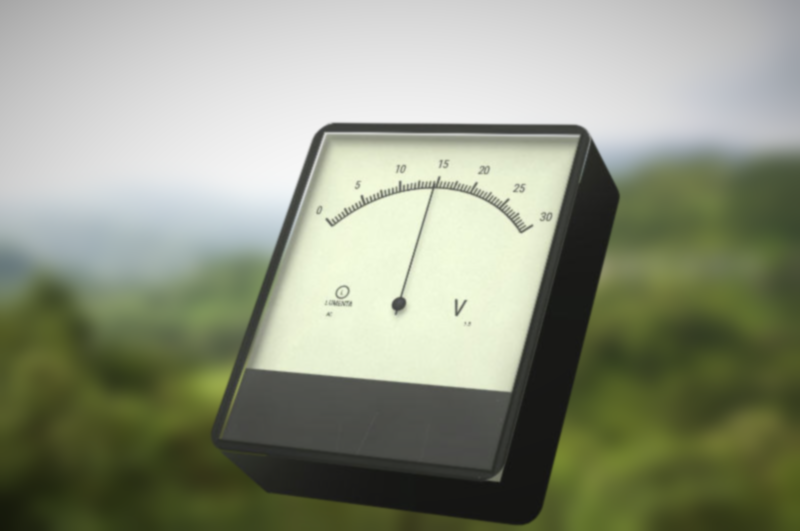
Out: 15V
